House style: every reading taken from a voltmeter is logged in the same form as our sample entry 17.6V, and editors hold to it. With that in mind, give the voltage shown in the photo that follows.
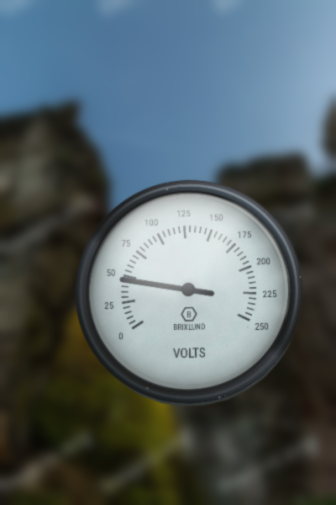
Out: 45V
